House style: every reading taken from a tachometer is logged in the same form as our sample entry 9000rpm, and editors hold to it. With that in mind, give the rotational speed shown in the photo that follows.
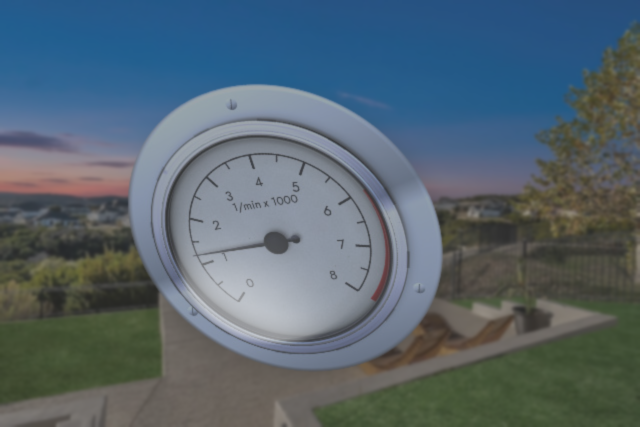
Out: 1250rpm
